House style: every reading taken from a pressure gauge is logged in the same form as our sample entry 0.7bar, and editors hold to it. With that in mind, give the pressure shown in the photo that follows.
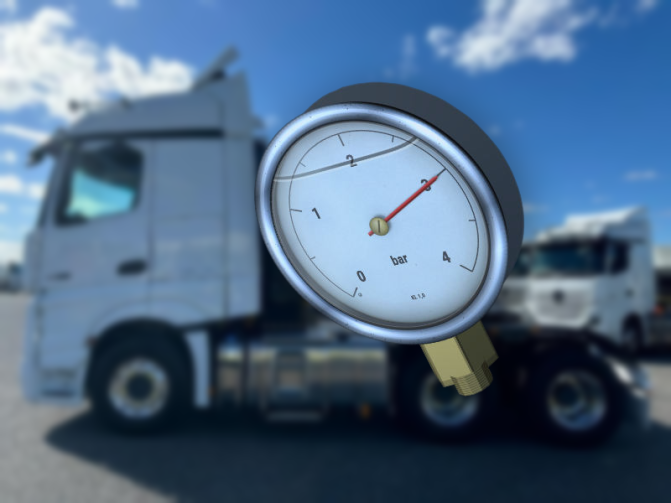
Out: 3bar
